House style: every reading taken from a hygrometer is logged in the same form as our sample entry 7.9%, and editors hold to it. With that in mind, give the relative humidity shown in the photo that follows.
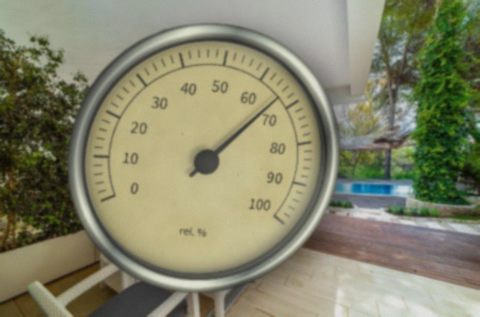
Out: 66%
